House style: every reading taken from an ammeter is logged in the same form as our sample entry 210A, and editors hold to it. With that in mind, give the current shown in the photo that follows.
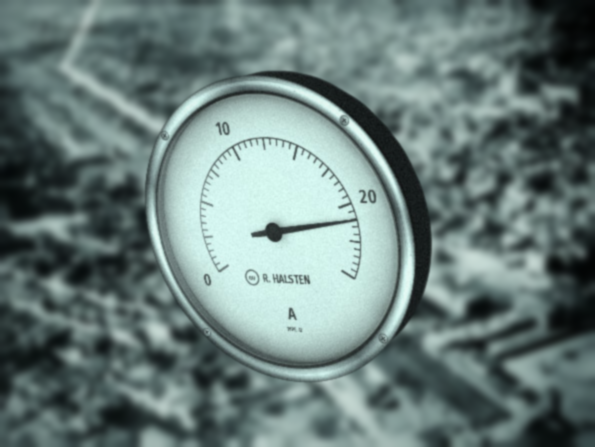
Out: 21A
